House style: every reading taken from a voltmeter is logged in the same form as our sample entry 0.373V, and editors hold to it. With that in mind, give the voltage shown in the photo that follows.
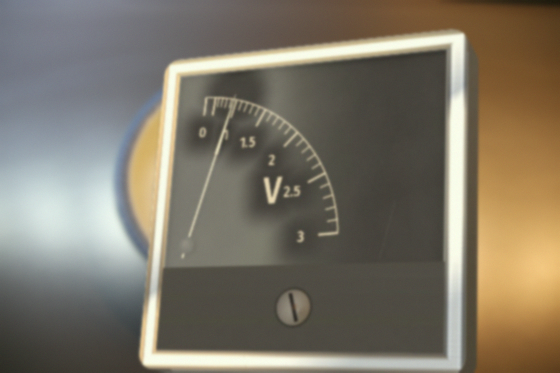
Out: 1V
